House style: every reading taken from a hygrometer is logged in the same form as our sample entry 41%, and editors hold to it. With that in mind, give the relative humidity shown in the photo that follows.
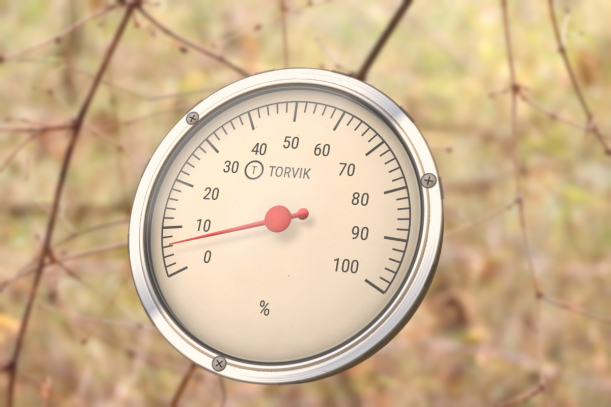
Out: 6%
